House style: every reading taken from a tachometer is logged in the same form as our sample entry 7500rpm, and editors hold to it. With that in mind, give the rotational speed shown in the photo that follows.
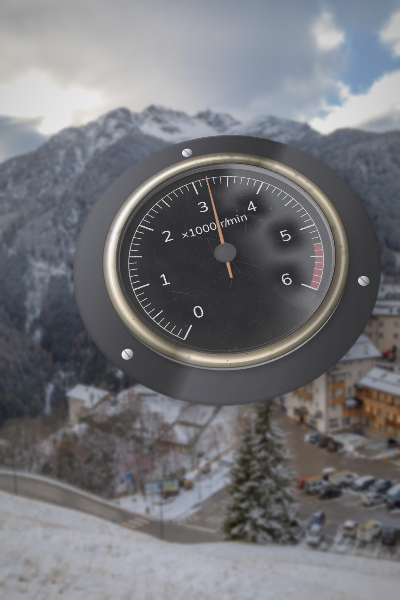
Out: 3200rpm
